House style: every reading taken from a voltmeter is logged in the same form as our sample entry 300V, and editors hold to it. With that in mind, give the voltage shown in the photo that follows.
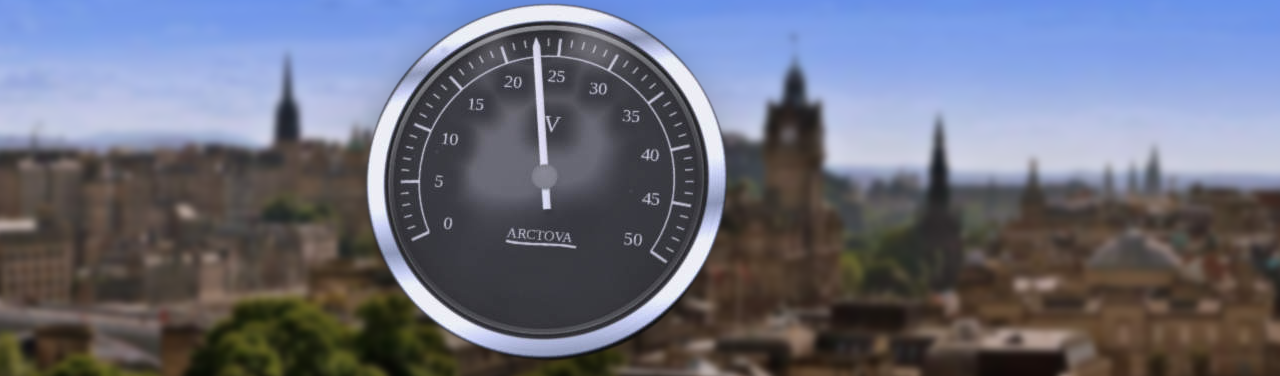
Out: 23V
